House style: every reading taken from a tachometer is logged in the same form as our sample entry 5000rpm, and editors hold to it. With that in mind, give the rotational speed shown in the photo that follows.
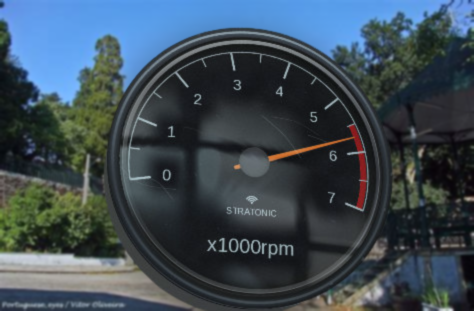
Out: 5750rpm
